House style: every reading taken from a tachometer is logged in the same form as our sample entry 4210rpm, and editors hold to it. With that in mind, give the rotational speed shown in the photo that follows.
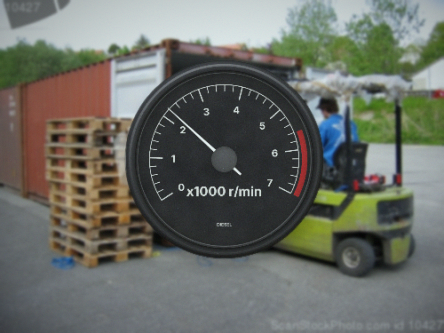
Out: 2200rpm
